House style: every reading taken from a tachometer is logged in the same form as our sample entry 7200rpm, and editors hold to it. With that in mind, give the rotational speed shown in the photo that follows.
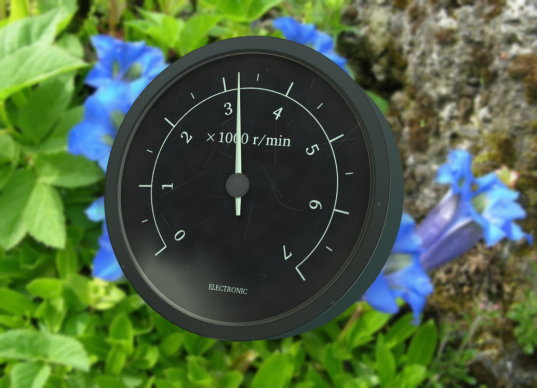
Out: 3250rpm
